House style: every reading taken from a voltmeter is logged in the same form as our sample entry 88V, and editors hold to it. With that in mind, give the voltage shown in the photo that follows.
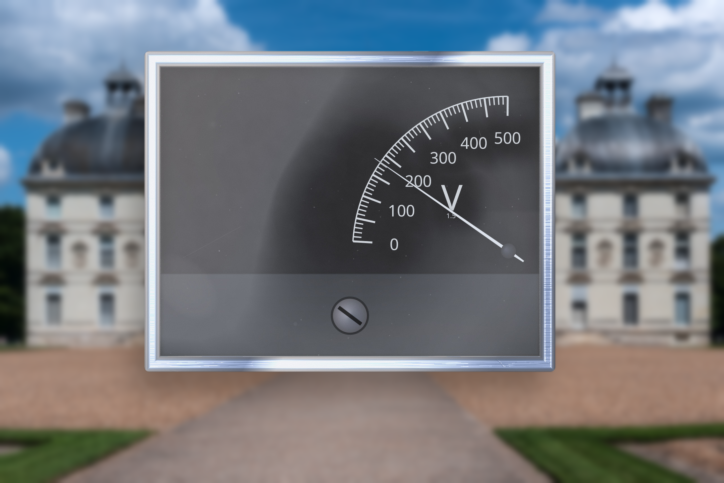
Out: 180V
